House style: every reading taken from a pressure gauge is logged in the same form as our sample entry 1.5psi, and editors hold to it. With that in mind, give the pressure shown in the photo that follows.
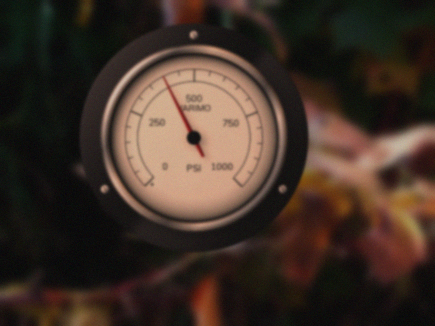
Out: 400psi
